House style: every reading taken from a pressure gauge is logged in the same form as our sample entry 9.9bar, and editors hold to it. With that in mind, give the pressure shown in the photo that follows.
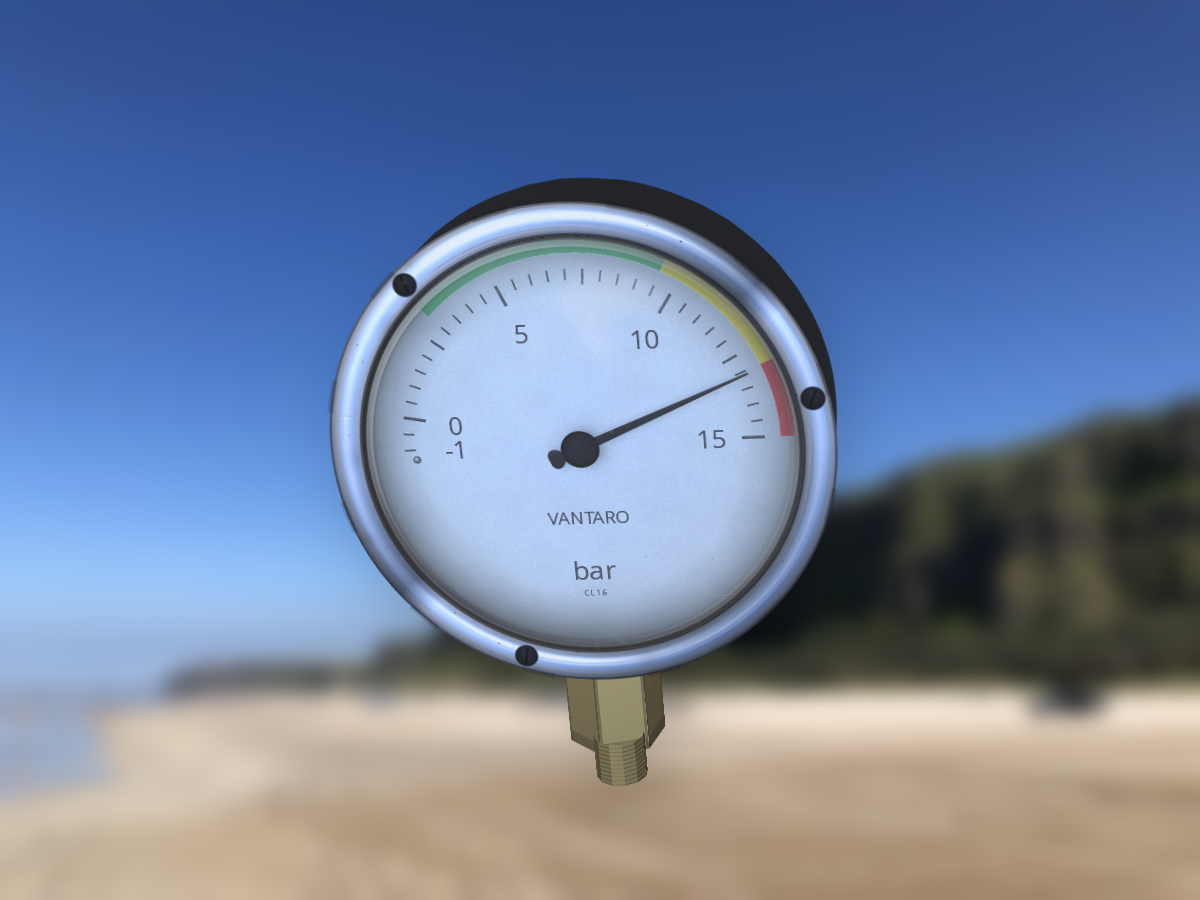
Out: 13bar
